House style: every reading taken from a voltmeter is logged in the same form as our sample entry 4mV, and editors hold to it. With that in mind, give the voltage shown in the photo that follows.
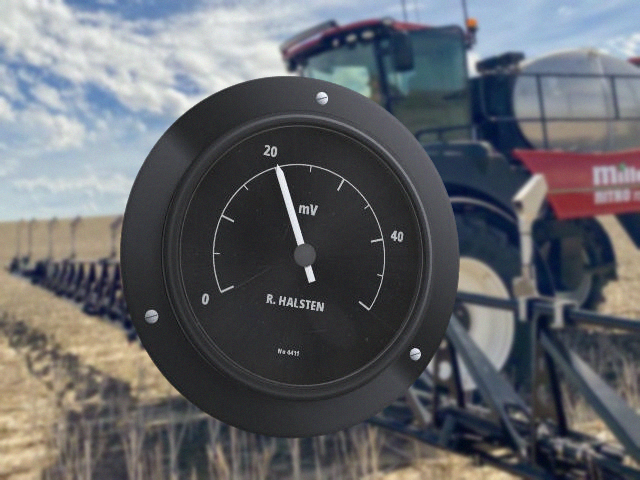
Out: 20mV
